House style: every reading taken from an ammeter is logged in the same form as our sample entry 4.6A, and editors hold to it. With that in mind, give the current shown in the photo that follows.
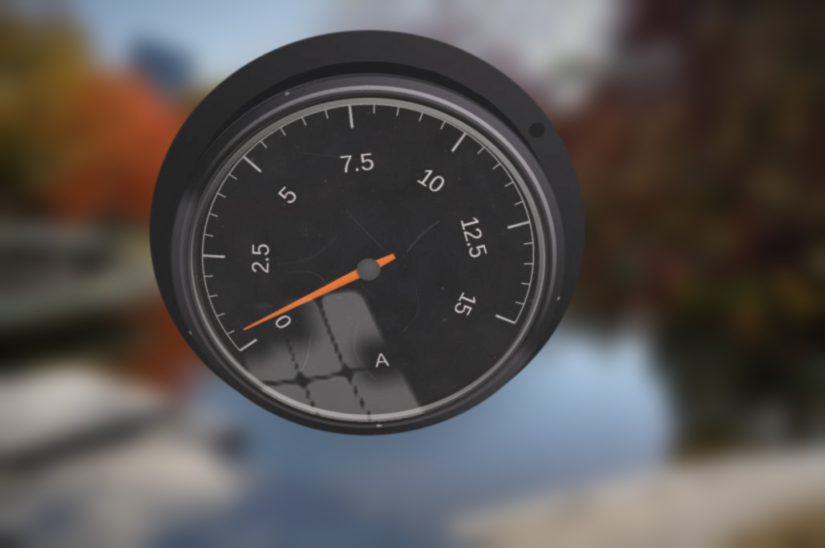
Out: 0.5A
